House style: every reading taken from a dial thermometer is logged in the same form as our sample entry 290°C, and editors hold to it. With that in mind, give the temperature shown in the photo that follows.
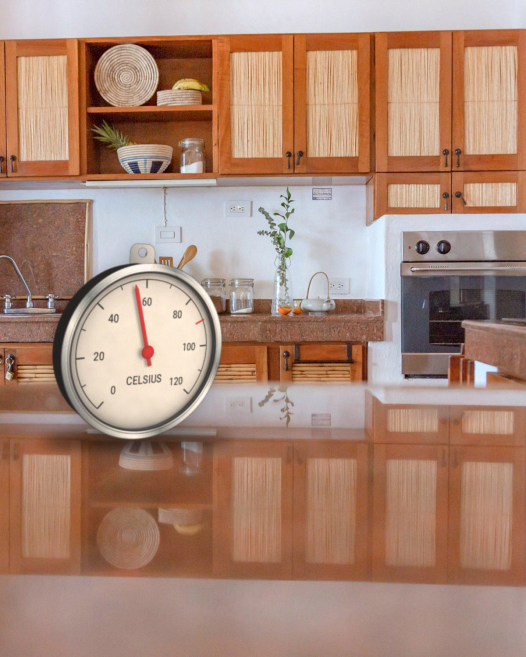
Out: 55°C
